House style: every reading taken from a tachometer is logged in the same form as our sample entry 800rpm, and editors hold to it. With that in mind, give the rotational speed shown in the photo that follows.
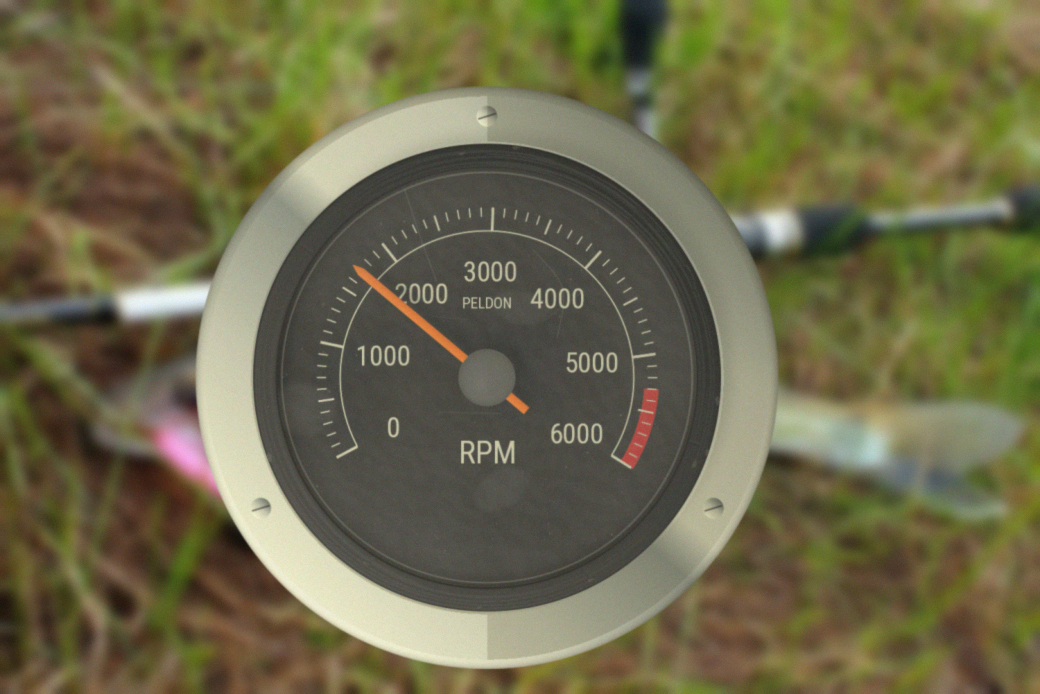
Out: 1700rpm
